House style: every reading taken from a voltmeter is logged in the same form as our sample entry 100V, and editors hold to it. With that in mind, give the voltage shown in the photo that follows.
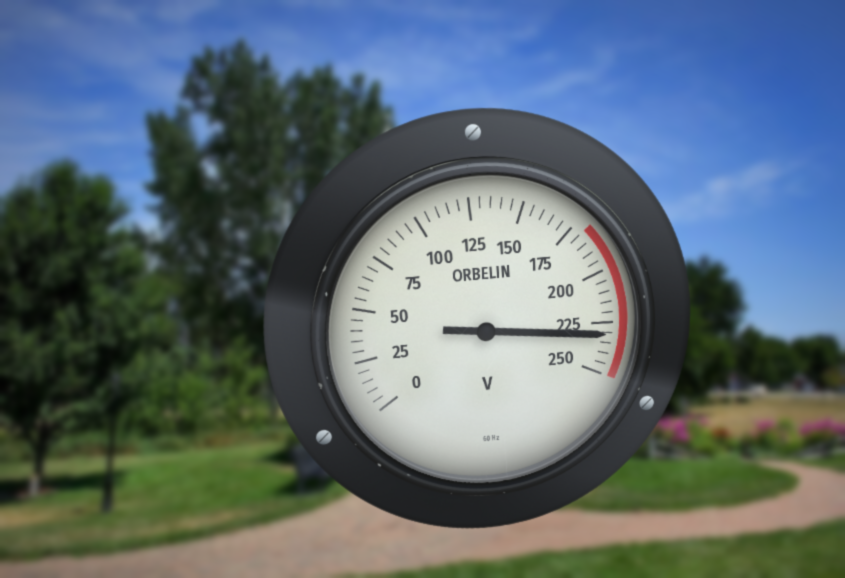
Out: 230V
